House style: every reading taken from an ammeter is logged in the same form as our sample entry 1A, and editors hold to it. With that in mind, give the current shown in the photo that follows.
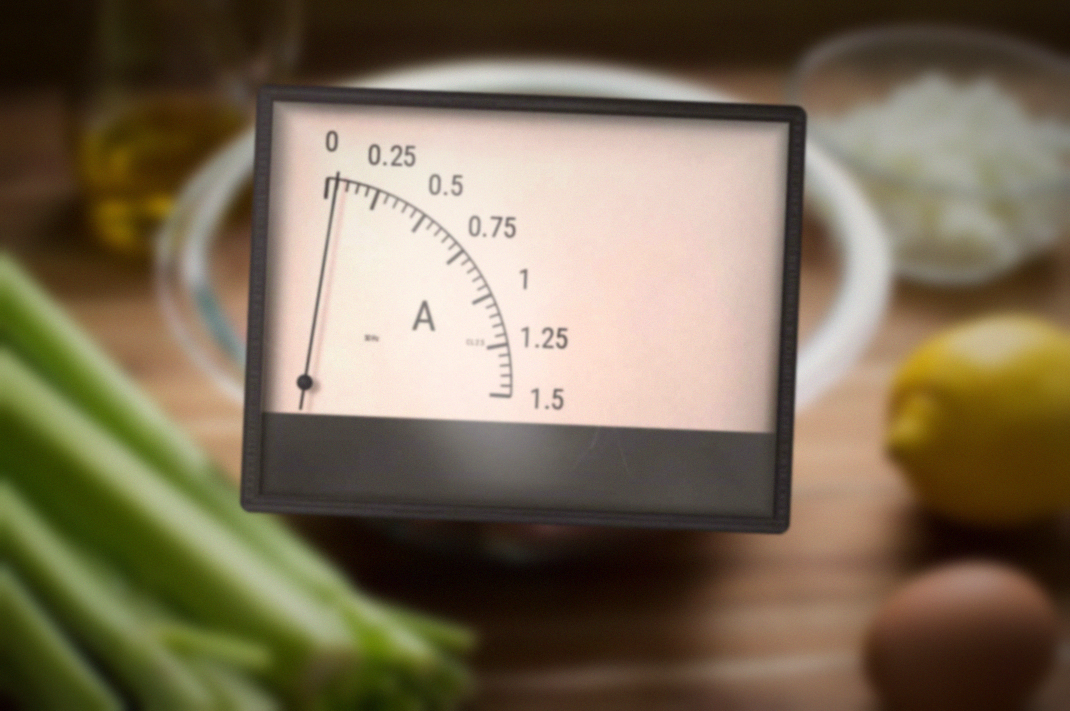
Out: 0.05A
